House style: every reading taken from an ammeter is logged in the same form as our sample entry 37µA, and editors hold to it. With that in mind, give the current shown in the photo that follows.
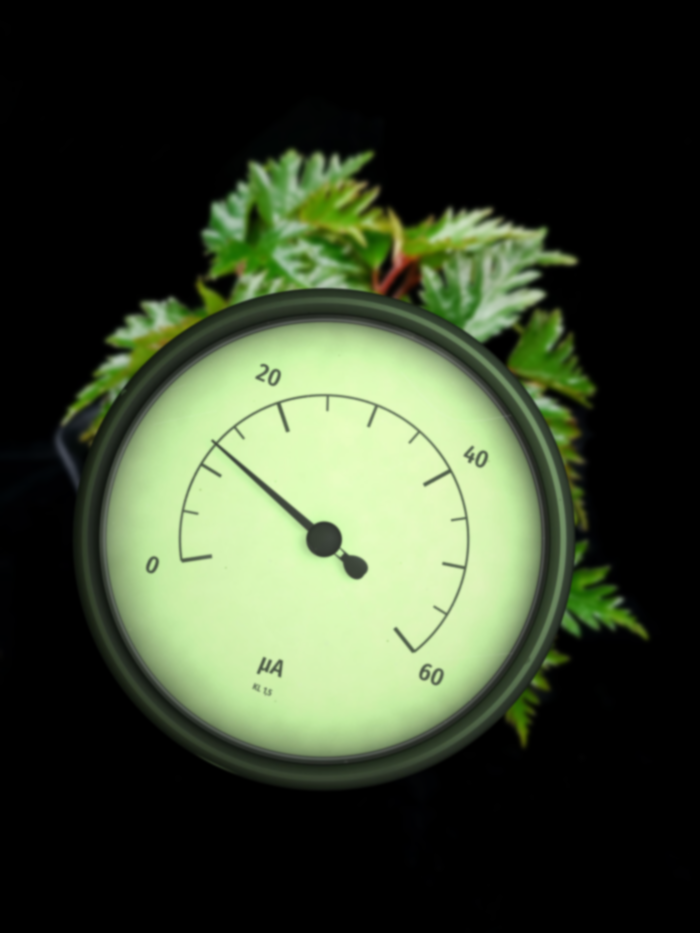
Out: 12.5µA
